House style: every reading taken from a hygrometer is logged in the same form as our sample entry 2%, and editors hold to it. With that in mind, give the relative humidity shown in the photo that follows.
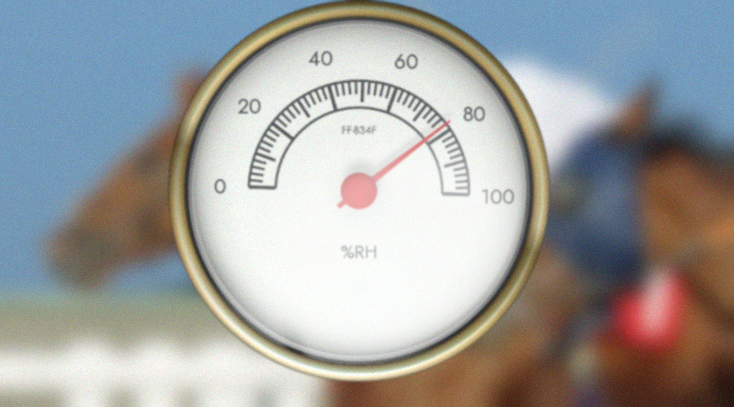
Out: 78%
